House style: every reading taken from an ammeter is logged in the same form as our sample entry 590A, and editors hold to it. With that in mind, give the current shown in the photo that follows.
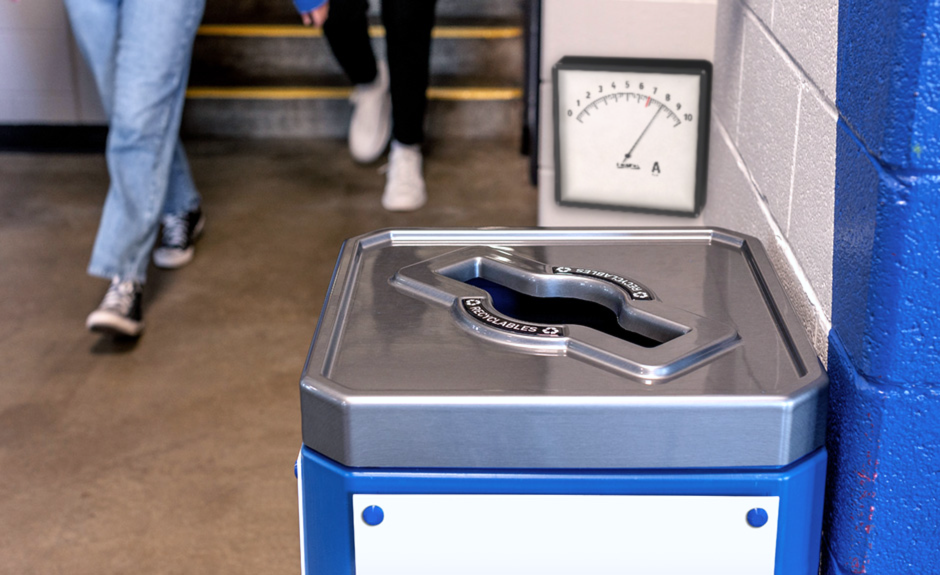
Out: 8A
